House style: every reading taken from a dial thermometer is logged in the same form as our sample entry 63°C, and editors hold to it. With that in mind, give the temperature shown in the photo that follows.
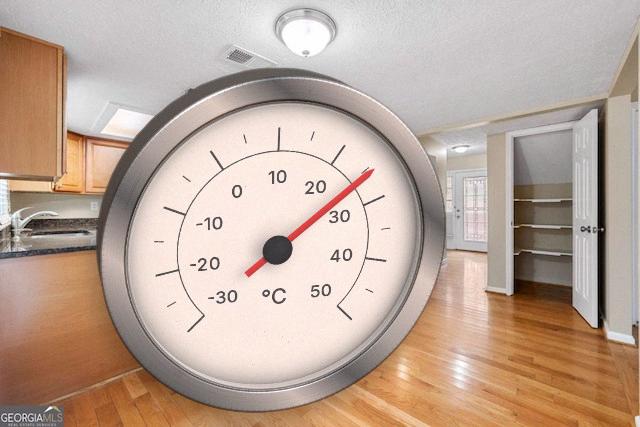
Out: 25°C
